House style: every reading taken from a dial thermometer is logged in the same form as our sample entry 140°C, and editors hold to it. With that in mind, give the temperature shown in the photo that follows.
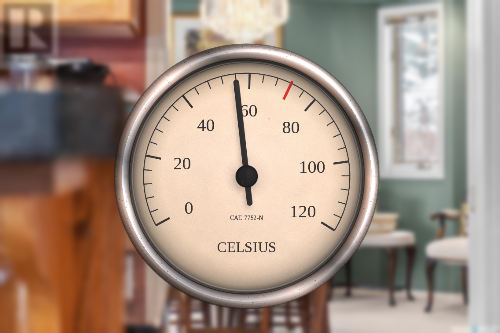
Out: 56°C
